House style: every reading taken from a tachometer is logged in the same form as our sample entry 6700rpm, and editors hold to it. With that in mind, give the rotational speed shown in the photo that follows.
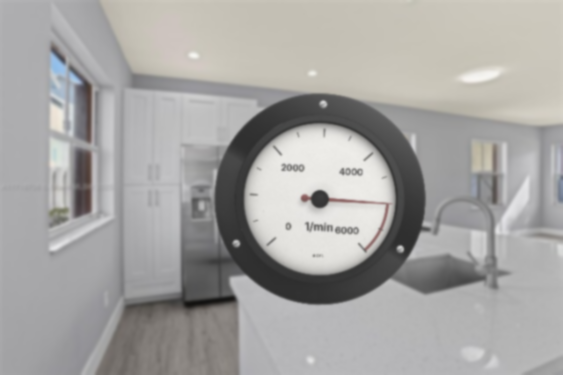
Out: 5000rpm
